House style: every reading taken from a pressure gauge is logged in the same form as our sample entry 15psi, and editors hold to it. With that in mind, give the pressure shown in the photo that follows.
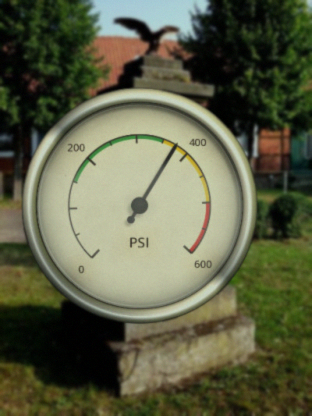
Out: 375psi
